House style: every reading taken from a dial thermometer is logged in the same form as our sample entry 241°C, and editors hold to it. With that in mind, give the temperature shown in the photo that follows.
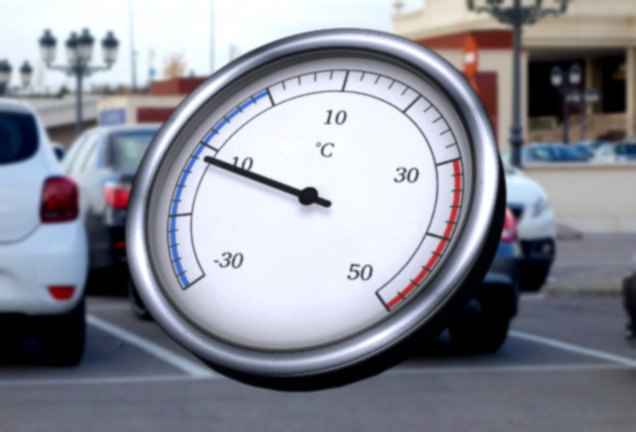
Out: -12°C
